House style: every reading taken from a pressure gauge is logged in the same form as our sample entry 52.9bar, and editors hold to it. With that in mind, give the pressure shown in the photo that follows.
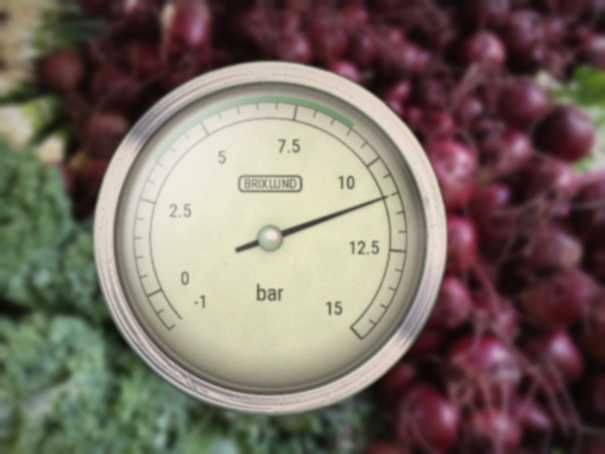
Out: 11bar
